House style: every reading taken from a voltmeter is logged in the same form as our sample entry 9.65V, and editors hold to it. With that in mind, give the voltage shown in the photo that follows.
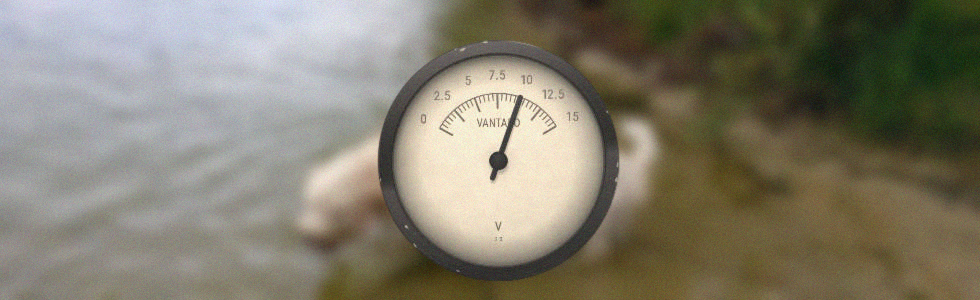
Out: 10V
